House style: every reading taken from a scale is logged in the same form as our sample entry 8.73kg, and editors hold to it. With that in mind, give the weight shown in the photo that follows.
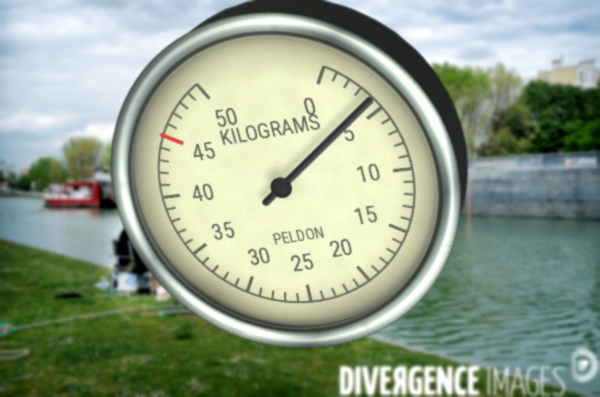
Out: 4kg
